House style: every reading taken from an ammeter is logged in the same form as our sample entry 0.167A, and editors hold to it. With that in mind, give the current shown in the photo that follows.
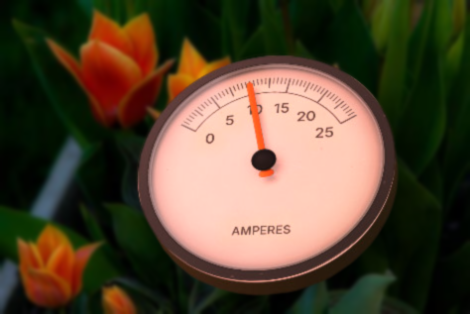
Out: 10A
